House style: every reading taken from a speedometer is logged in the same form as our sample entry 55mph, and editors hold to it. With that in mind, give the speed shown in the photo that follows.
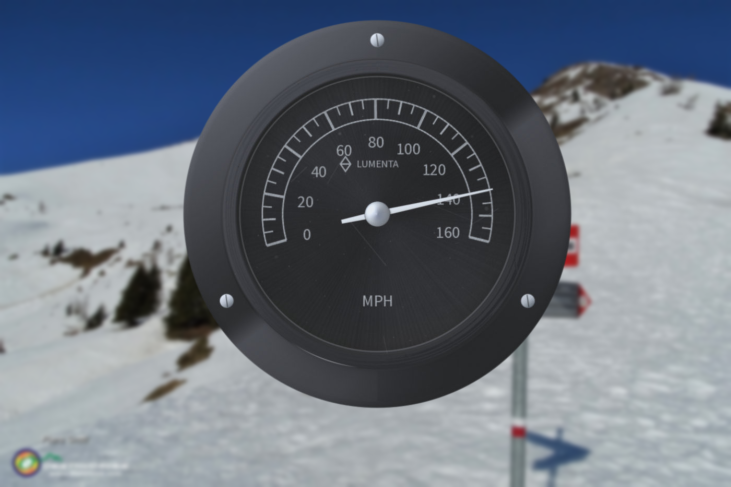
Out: 140mph
